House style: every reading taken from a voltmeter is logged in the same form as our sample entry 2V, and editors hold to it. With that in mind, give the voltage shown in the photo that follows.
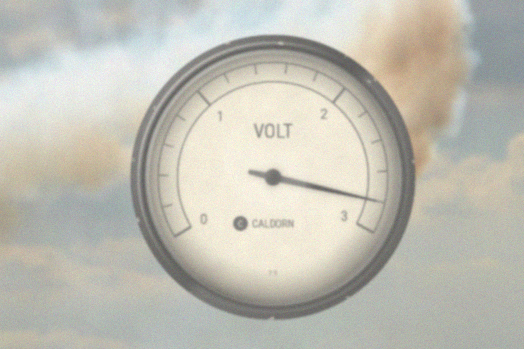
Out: 2.8V
